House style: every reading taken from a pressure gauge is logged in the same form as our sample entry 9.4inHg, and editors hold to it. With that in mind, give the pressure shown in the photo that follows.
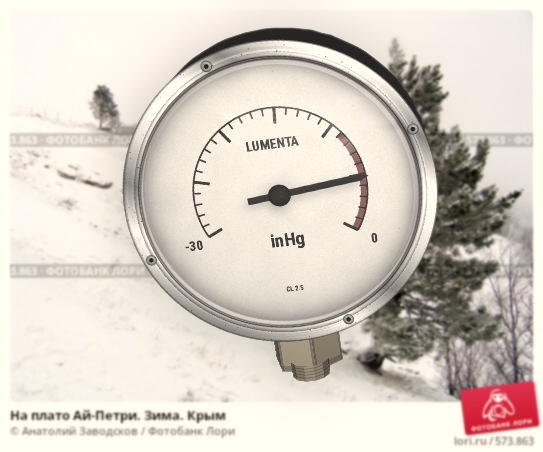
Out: -5inHg
